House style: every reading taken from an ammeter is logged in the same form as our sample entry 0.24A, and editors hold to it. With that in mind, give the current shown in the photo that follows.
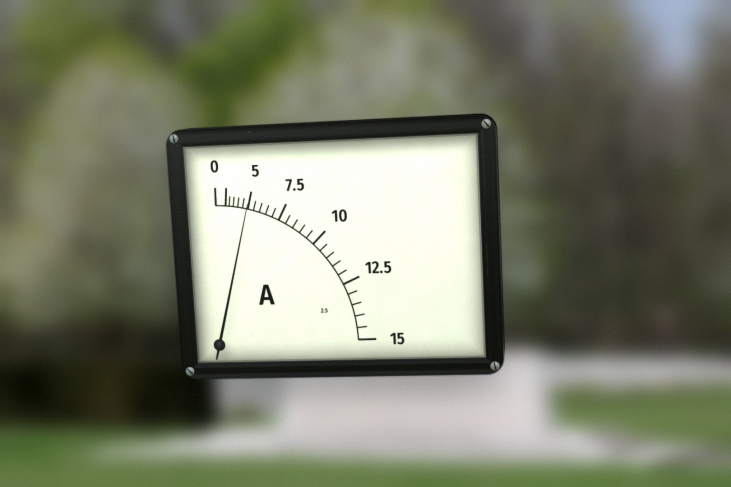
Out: 5A
